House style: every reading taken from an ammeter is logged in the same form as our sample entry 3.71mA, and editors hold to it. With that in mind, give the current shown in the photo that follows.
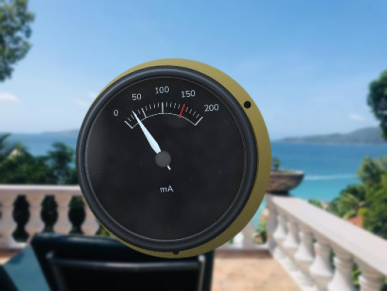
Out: 30mA
